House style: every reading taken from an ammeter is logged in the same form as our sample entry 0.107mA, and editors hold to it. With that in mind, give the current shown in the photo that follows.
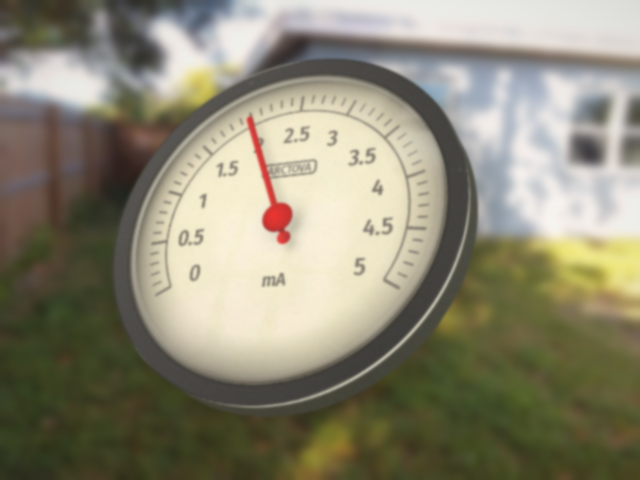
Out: 2mA
